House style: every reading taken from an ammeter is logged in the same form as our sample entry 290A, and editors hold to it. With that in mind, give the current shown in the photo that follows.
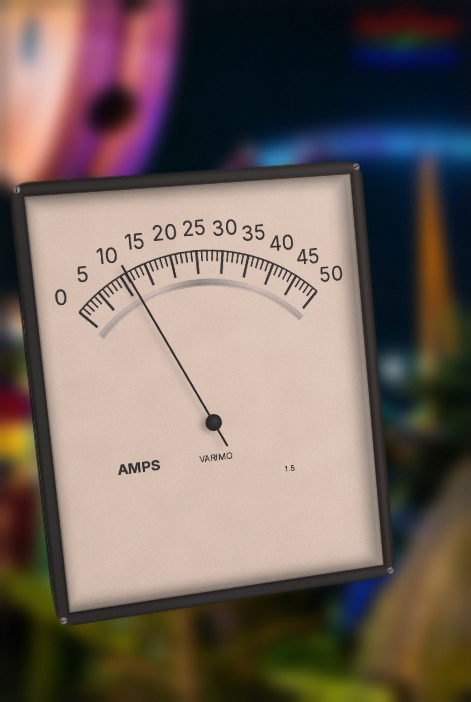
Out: 11A
